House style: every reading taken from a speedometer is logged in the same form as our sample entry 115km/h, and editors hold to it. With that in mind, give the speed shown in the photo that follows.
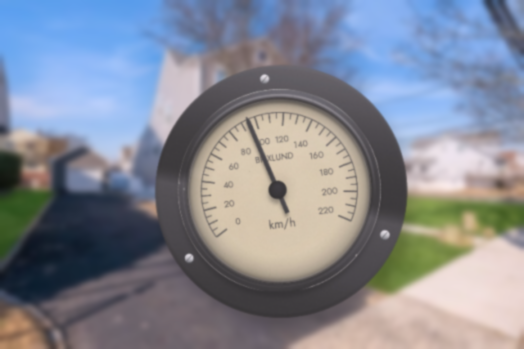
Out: 95km/h
